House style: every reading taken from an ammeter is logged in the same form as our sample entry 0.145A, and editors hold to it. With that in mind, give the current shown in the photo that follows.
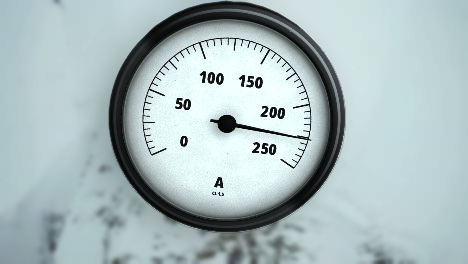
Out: 225A
